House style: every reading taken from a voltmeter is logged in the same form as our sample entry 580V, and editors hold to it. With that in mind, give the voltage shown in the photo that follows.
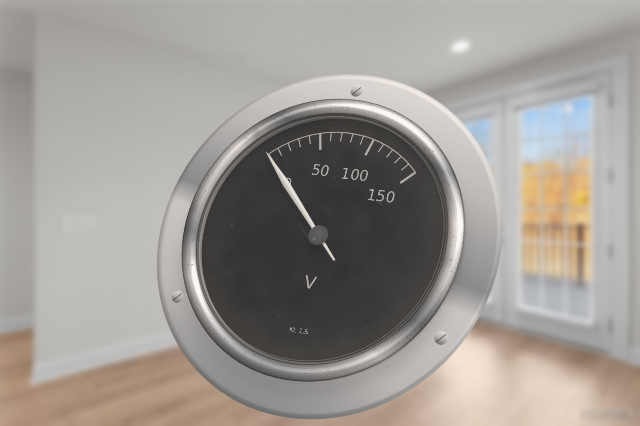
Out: 0V
